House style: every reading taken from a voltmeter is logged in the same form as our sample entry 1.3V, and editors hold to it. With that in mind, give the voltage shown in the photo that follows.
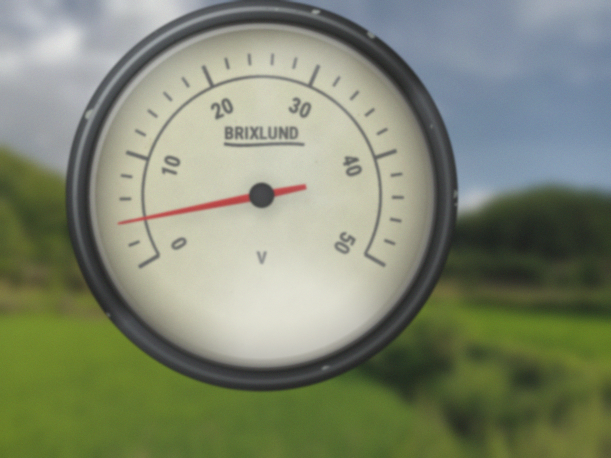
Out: 4V
